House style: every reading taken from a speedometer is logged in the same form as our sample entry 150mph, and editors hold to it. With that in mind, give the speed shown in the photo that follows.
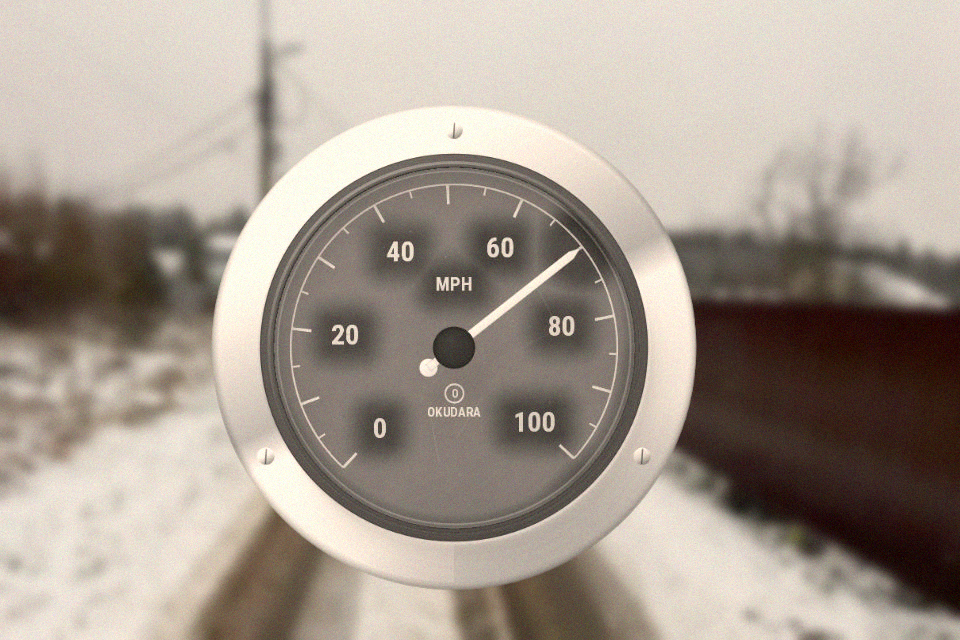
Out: 70mph
